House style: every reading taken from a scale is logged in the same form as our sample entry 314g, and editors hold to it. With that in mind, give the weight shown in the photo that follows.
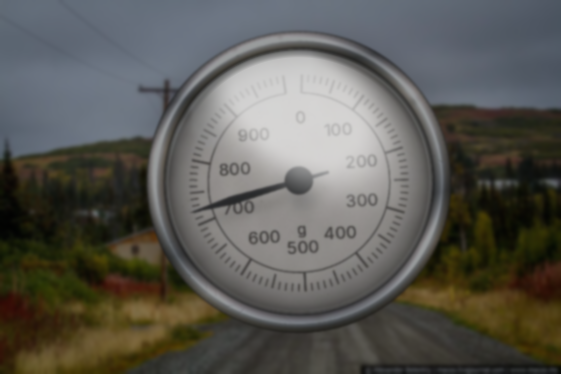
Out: 720g
